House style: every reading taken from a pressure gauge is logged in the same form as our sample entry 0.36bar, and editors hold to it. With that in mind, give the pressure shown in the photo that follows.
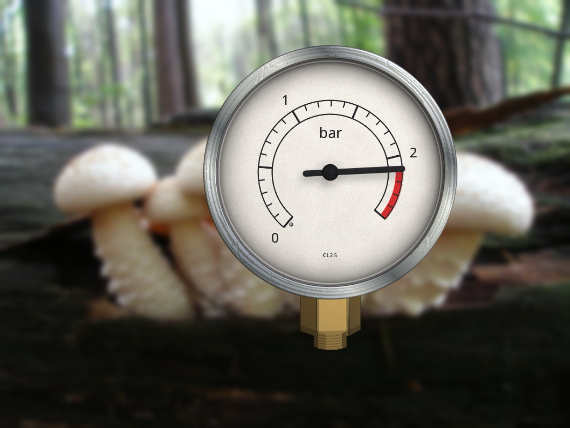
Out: 2.1bar
